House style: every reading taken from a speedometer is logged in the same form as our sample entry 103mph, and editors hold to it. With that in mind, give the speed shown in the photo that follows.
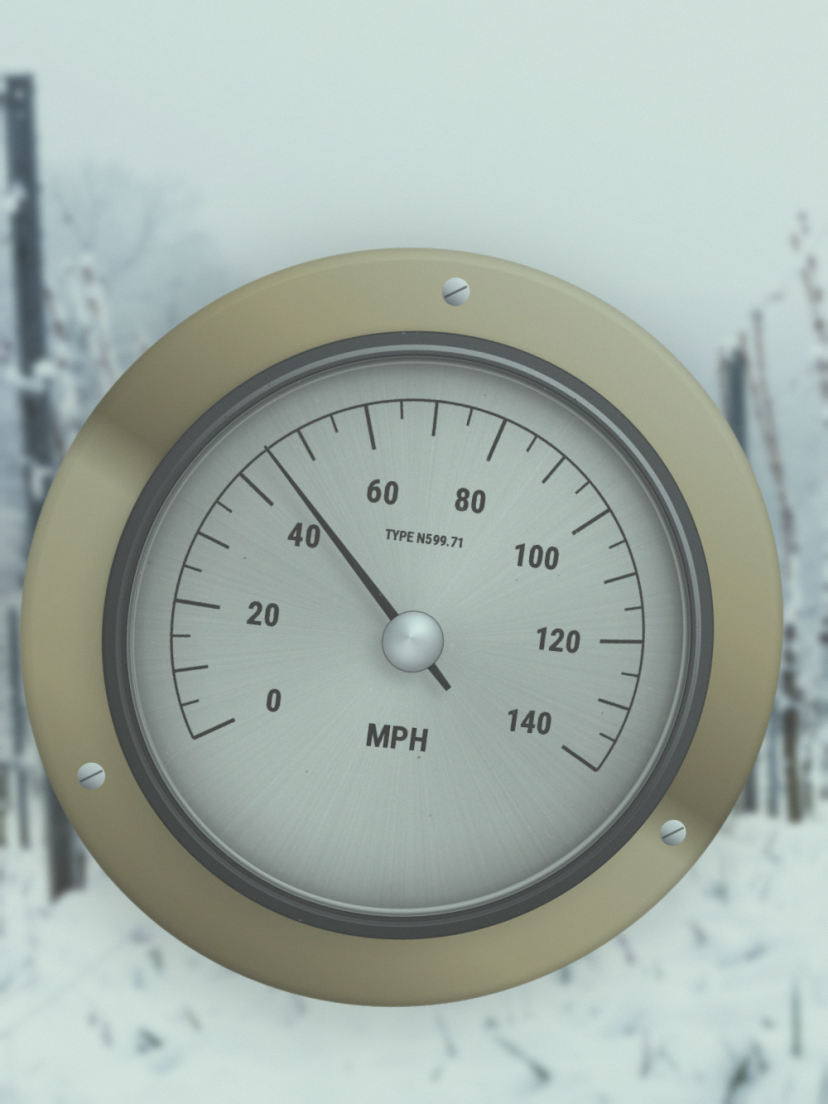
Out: 45mph
